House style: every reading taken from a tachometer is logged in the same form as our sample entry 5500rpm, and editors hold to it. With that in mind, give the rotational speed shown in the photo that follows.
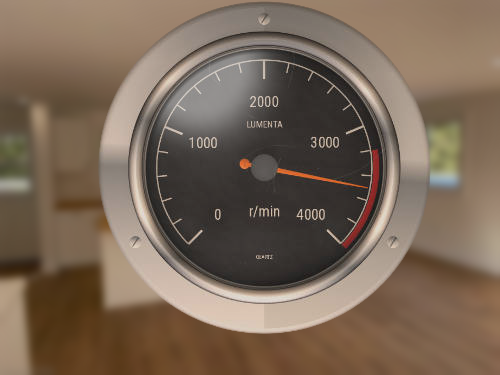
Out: 3500rpm
